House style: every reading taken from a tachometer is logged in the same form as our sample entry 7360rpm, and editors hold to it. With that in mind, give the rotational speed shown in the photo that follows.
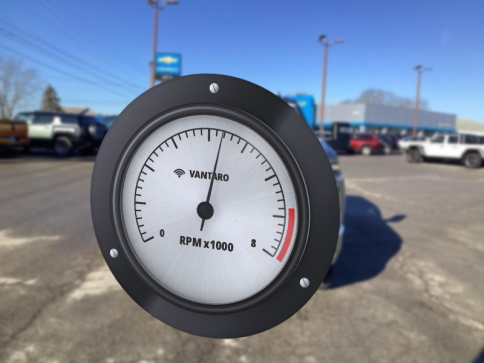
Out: 4400rpm
